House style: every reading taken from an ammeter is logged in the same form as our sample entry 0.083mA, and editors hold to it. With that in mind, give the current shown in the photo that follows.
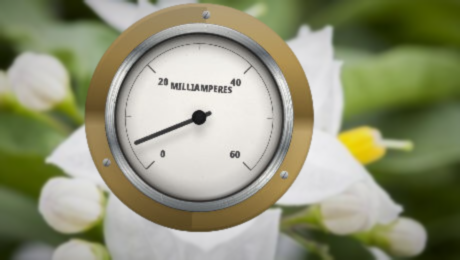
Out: 5mA
